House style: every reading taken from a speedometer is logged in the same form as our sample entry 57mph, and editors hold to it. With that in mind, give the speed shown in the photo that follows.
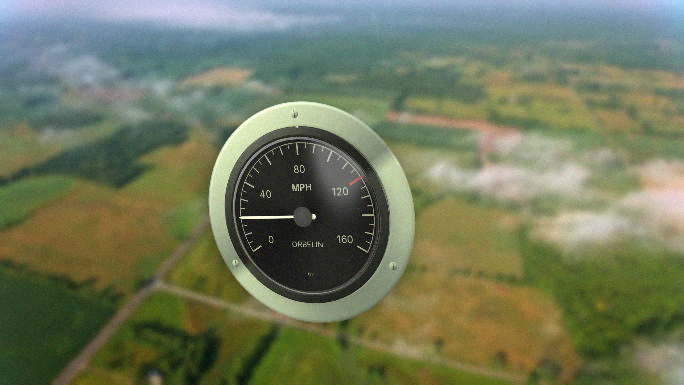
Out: 20mph
